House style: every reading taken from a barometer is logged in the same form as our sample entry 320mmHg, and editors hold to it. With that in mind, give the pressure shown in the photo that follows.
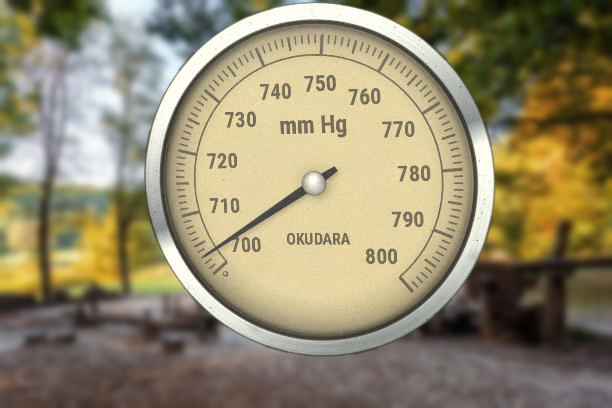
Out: 703mmHg
